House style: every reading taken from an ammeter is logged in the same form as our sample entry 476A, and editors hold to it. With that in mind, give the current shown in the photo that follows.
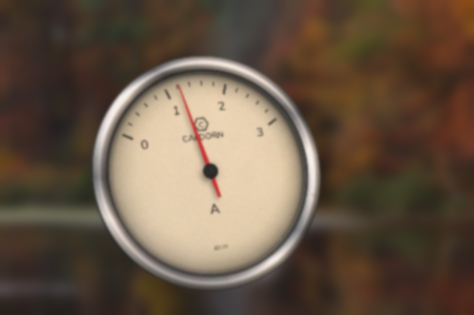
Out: 1.2A
